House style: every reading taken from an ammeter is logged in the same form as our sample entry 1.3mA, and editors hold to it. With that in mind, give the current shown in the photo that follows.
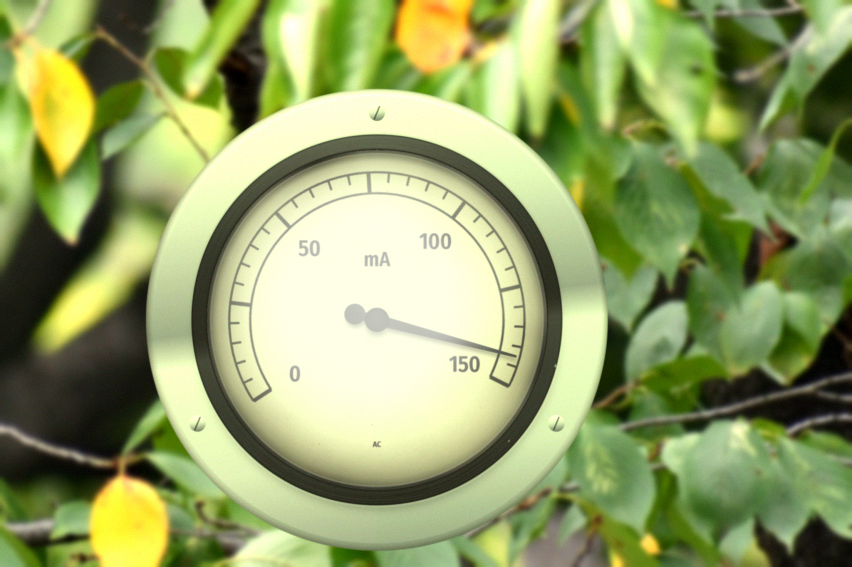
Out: 142.5mA
